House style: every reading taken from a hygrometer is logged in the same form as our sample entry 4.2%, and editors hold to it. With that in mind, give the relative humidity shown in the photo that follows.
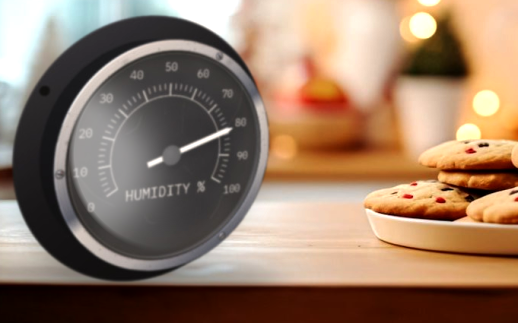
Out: 80%
